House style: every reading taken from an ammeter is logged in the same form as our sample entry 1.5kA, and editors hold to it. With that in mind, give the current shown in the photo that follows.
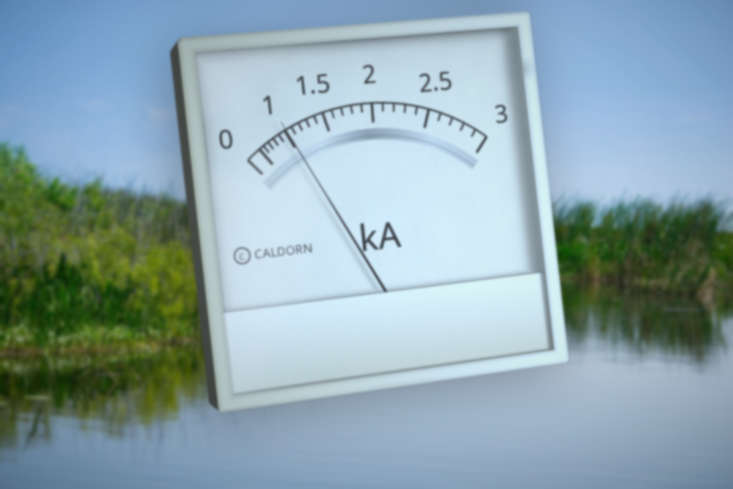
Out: 1kA
